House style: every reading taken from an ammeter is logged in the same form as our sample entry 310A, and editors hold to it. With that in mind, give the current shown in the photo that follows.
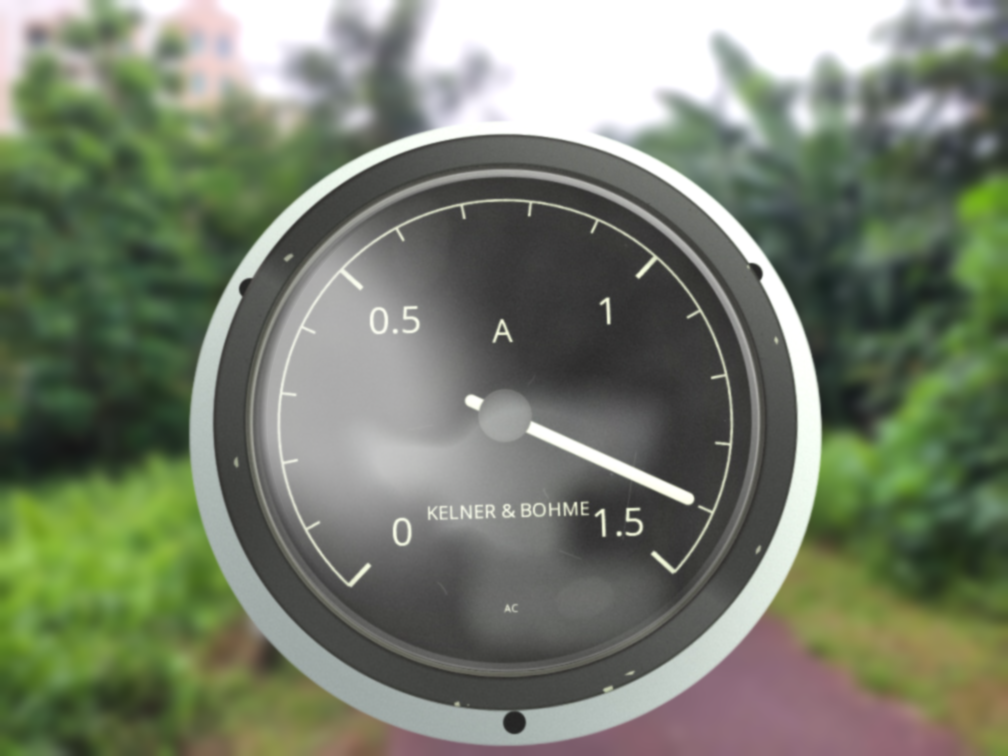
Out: 1.4A
